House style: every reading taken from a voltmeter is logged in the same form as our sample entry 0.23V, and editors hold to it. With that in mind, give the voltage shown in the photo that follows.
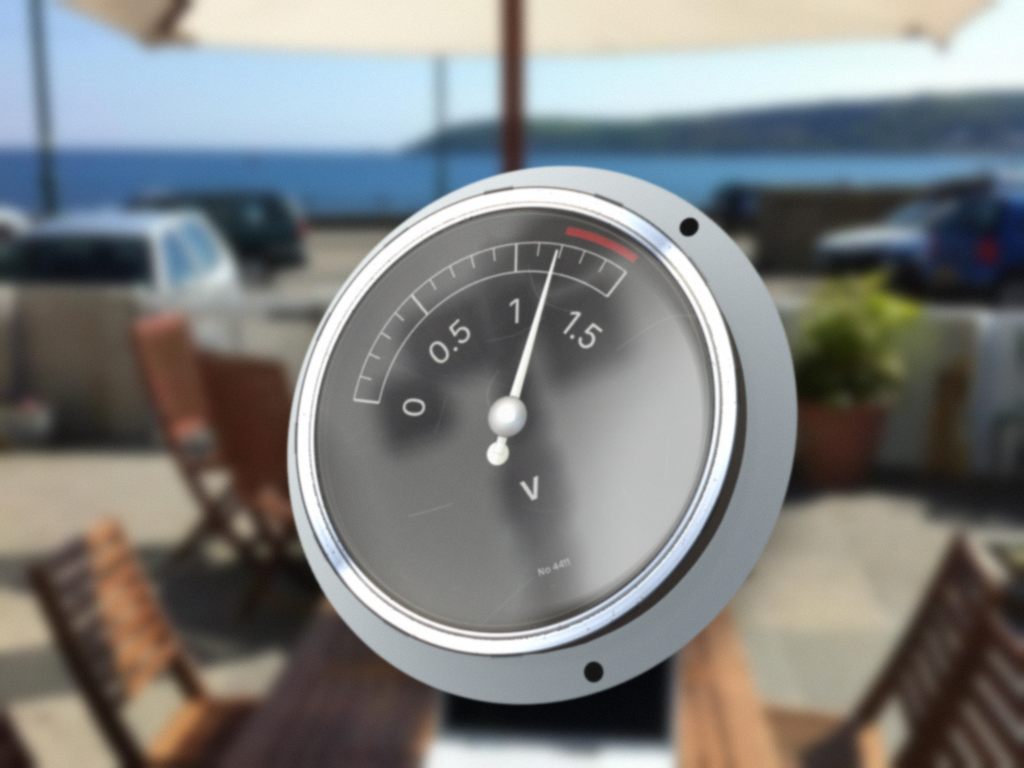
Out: 1.2V
